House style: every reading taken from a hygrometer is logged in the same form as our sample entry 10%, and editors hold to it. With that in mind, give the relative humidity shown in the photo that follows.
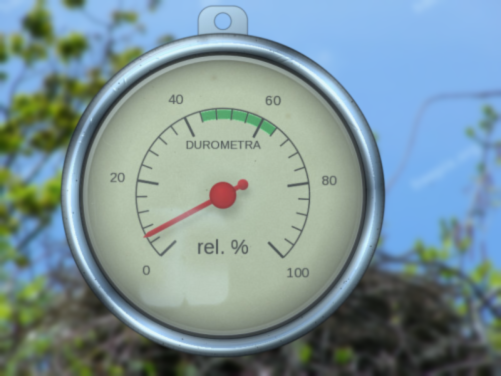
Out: 6%
